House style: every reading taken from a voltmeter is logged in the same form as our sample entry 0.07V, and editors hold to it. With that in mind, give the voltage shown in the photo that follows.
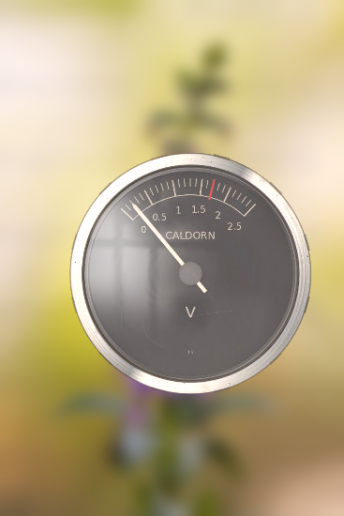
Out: 0.2V
